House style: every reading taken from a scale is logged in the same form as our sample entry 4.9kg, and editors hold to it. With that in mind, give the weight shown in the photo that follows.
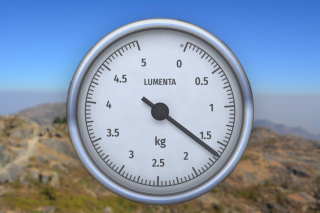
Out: 1.65kg
